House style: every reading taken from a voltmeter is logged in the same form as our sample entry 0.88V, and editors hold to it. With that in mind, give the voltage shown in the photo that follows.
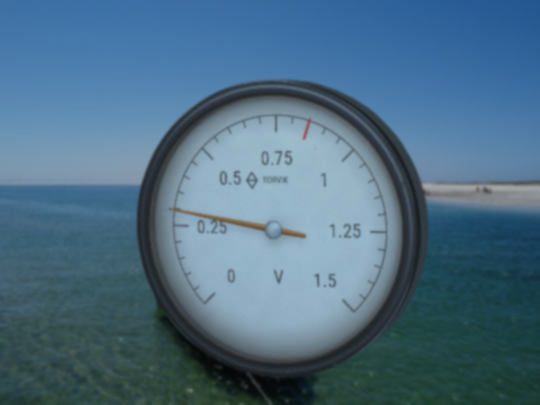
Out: 0.3V
